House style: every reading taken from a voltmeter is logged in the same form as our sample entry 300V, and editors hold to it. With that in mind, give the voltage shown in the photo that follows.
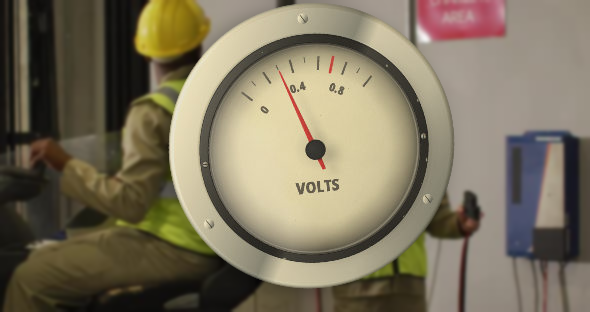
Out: 0.3V
